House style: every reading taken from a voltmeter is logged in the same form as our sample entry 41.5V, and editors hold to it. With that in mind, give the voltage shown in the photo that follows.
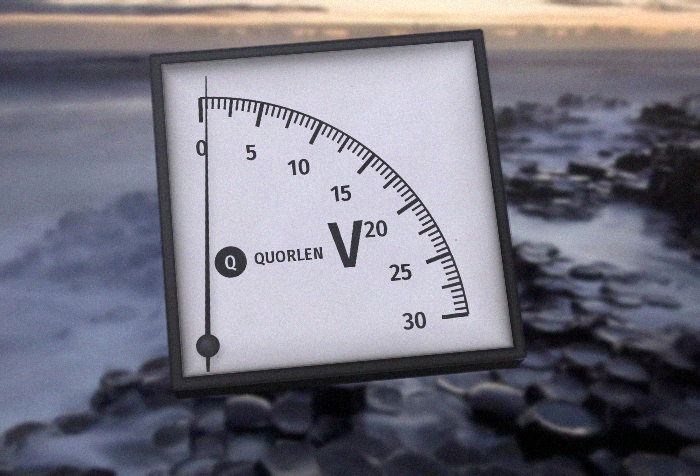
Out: 0.5V
